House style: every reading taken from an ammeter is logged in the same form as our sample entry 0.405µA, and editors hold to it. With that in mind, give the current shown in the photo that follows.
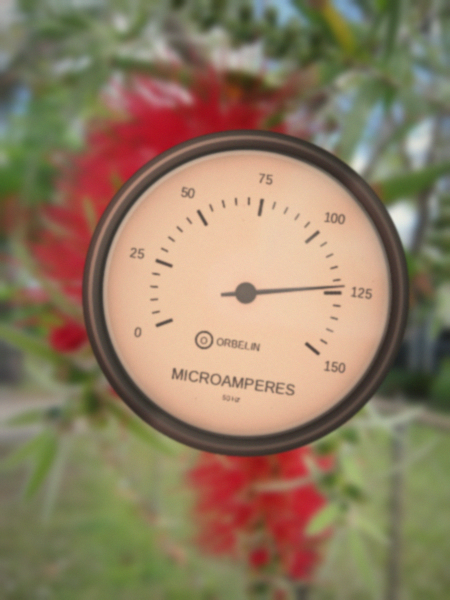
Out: 122.5µA
